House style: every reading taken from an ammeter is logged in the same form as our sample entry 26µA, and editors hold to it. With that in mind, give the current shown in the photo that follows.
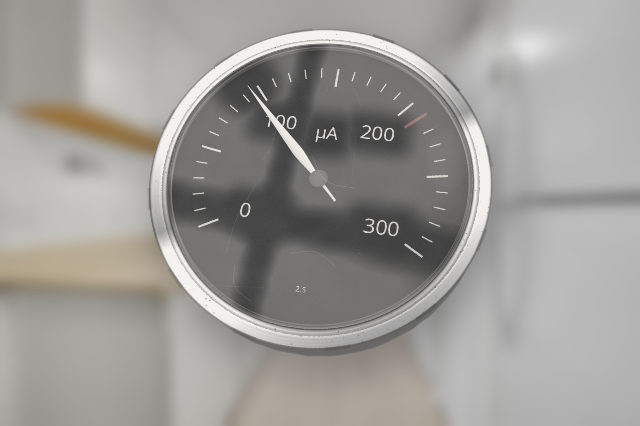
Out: 95µA
